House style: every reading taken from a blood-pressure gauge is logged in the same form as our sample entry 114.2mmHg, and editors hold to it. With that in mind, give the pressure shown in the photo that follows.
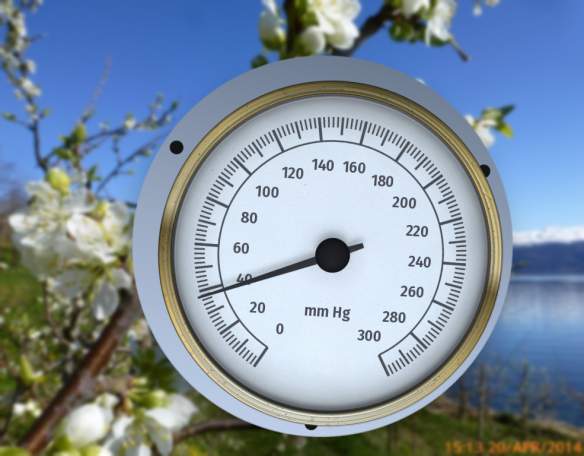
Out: 38mmHg
